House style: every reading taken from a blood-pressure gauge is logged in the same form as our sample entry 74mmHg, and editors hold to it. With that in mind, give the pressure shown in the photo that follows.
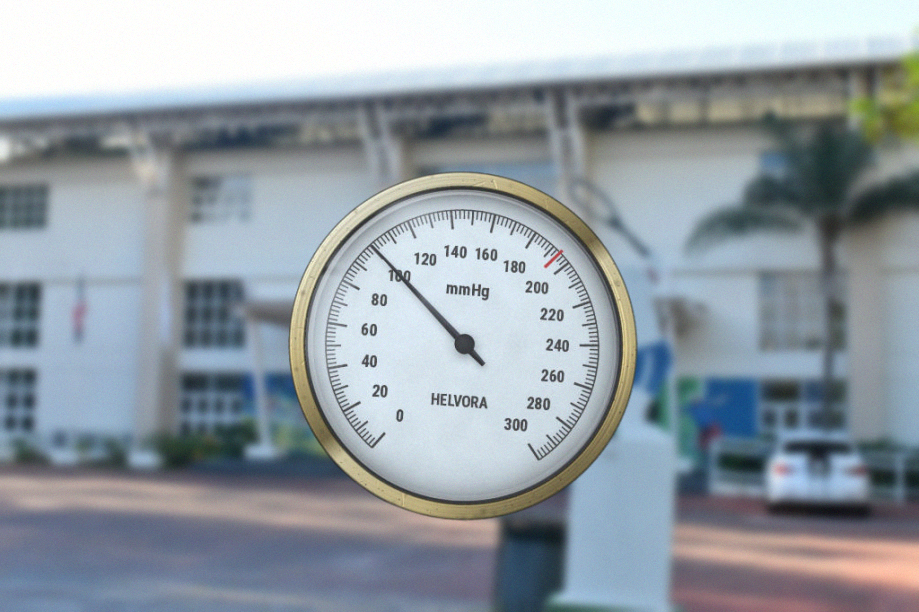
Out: 100mmHg
